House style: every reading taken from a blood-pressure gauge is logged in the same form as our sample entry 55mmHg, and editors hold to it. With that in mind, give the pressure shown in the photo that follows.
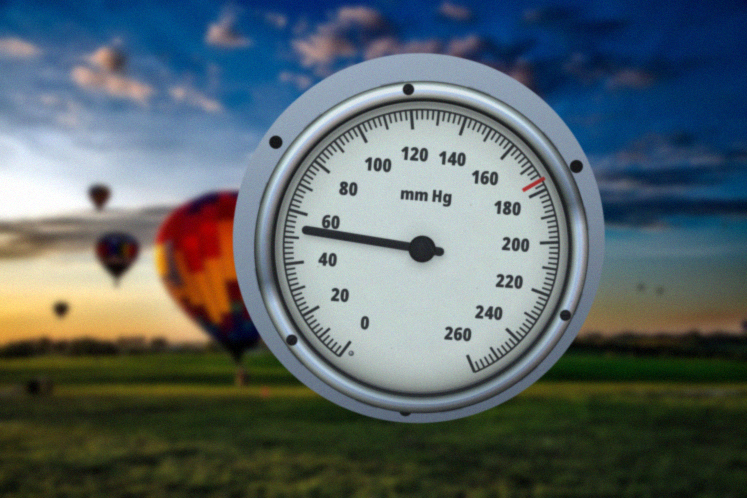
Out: 54mmHg
